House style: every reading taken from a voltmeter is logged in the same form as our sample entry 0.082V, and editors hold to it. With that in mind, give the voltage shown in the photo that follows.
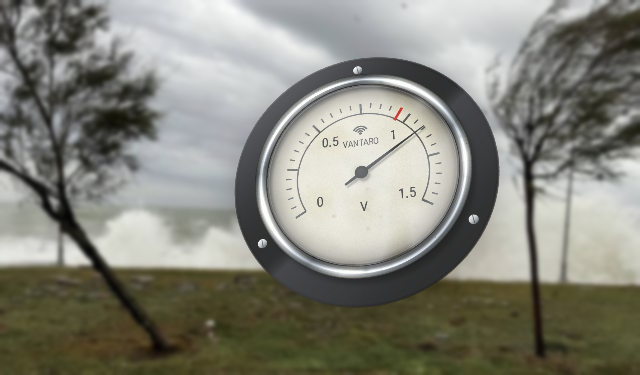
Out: 1.1V
